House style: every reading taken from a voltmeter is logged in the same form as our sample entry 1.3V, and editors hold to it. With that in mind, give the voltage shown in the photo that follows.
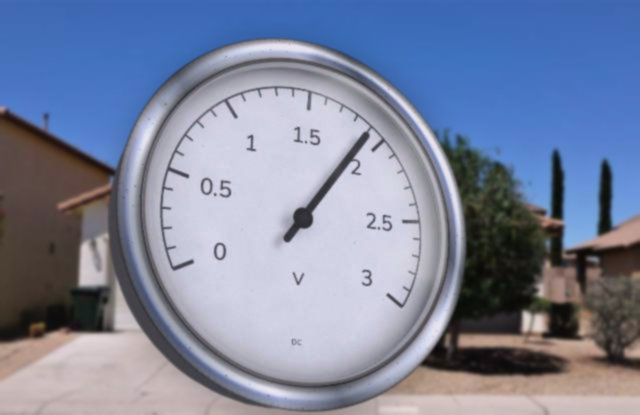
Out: 1.9V
